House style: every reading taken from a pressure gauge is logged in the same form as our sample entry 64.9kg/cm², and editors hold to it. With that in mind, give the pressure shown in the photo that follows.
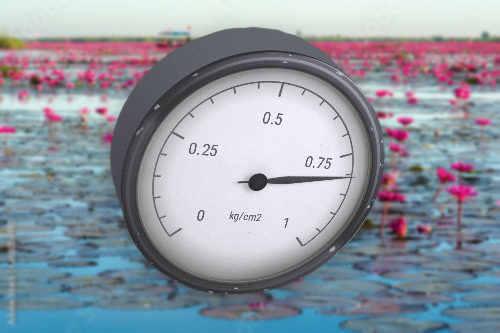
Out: 0.8kg/cm²
